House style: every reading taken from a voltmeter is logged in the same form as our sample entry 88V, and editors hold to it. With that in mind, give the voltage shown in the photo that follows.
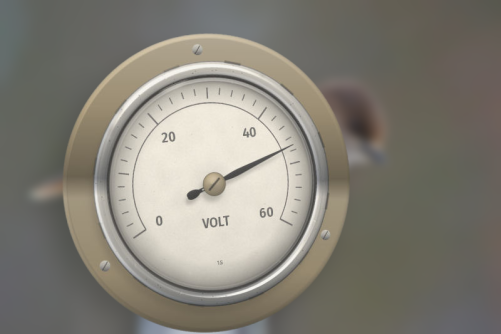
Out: 47V
